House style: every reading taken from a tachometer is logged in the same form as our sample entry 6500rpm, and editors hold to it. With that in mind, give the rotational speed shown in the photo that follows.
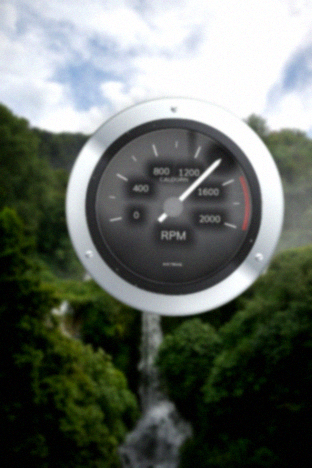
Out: 1400rpm
